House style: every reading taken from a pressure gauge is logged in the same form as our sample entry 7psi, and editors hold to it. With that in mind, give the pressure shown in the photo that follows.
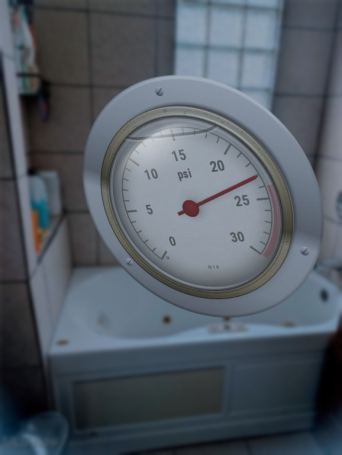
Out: 23psi
